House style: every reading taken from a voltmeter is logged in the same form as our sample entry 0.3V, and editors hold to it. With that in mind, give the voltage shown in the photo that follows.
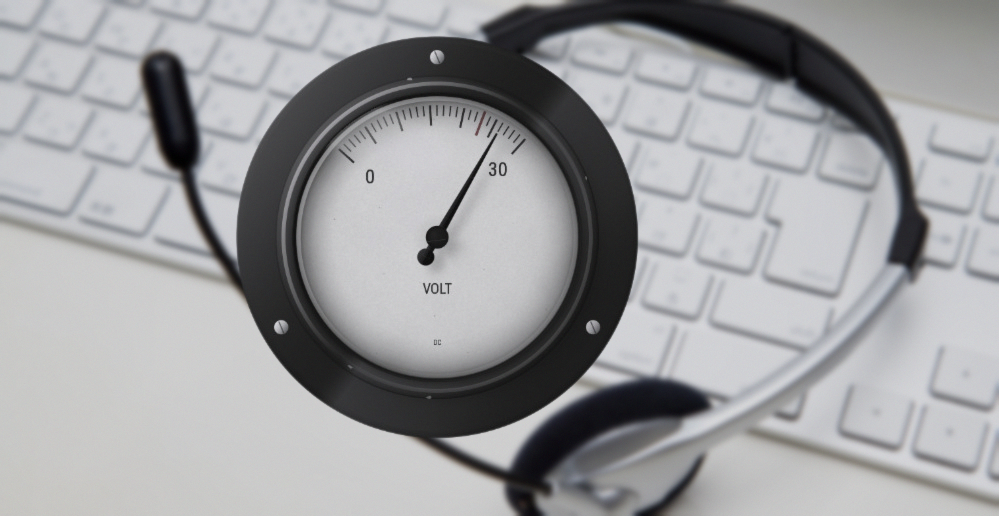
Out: 26V
